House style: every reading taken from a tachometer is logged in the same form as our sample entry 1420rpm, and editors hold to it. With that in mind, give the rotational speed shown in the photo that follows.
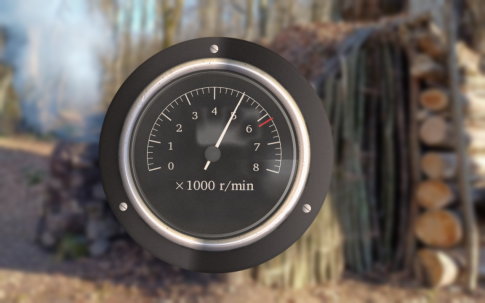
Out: 5000rpm
